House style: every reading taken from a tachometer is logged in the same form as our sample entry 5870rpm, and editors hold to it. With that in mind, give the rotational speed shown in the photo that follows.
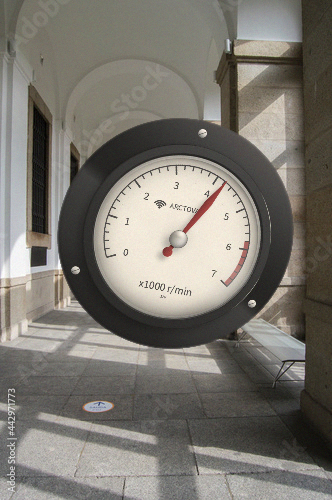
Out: 4200rpm
